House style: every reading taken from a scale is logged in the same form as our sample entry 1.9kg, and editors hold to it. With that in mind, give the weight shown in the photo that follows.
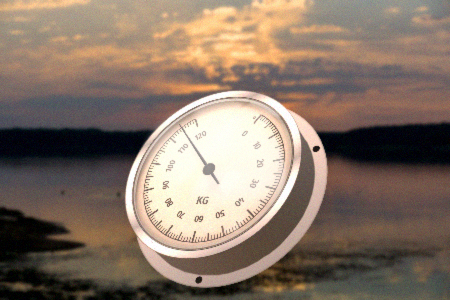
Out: 115kg
